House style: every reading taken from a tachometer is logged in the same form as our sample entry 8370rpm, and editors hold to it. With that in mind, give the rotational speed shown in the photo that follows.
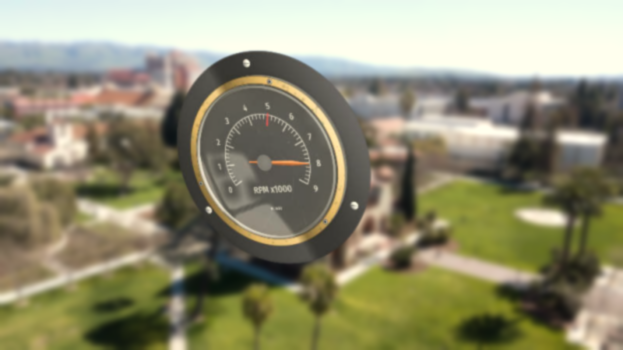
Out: 8000rpm
